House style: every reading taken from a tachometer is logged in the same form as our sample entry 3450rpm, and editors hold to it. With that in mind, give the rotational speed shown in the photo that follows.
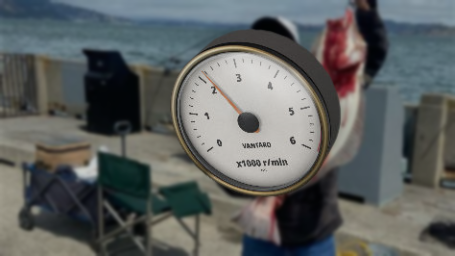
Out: 2200rpm
